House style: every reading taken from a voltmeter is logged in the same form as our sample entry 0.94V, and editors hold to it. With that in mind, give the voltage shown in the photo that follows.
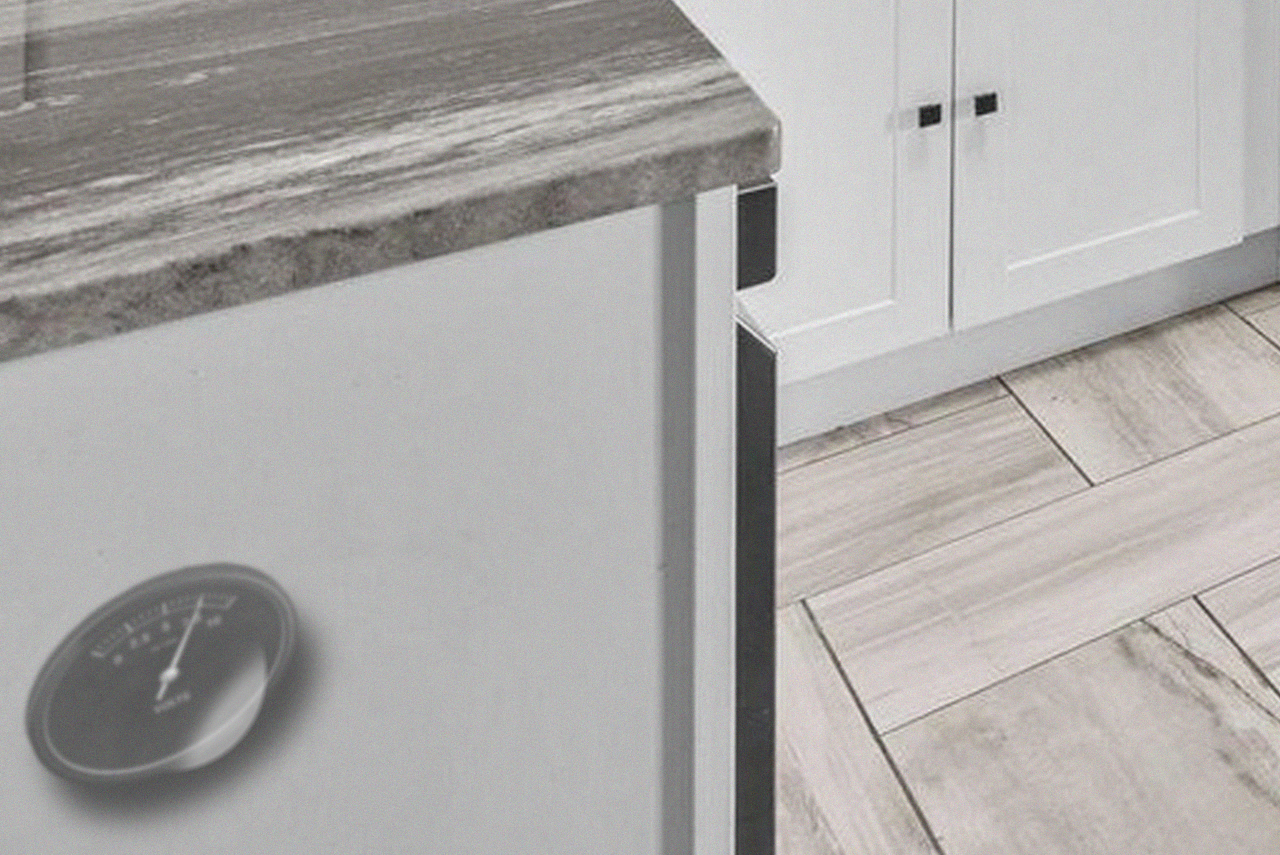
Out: 7.5V
